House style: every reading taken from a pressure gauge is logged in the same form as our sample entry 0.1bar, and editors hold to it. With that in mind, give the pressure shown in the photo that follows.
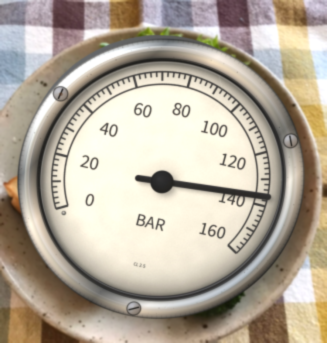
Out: 136bar
